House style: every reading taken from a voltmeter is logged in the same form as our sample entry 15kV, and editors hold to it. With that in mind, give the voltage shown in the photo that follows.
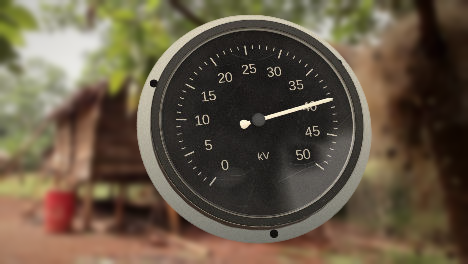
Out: 40kV
